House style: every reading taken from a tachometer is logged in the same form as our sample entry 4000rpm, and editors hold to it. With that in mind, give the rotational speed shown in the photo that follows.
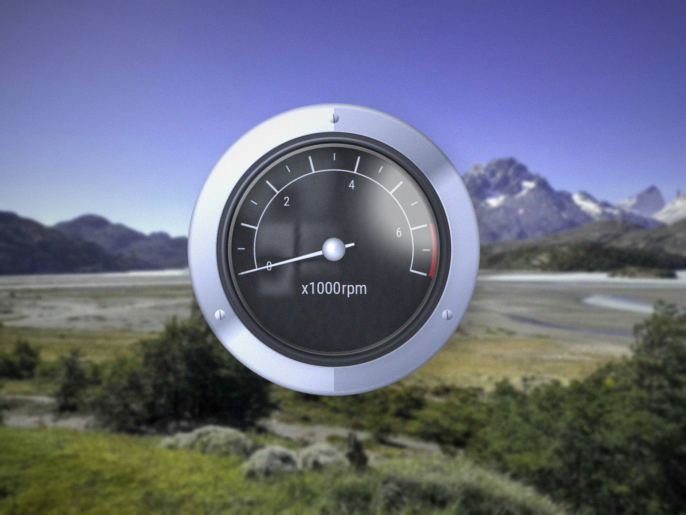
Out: 0rpm
